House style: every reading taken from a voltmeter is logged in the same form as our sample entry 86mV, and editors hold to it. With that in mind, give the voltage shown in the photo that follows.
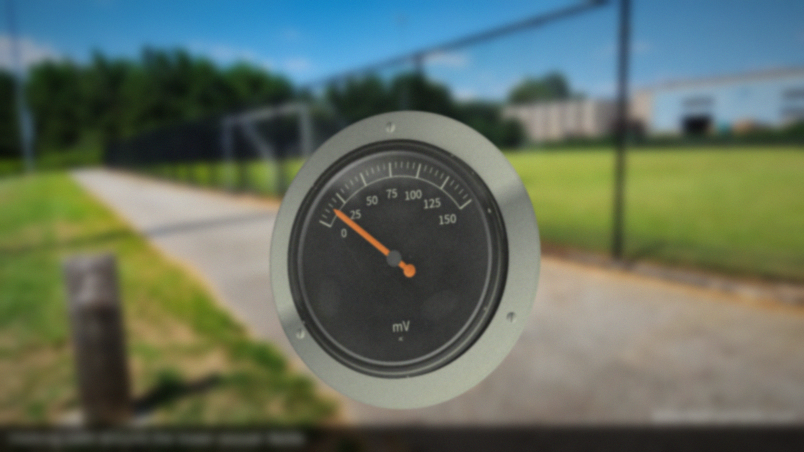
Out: 15mV
